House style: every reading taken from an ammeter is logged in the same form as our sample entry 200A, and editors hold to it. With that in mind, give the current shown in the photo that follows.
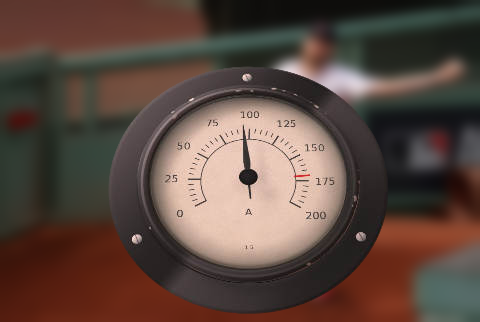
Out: 95A
